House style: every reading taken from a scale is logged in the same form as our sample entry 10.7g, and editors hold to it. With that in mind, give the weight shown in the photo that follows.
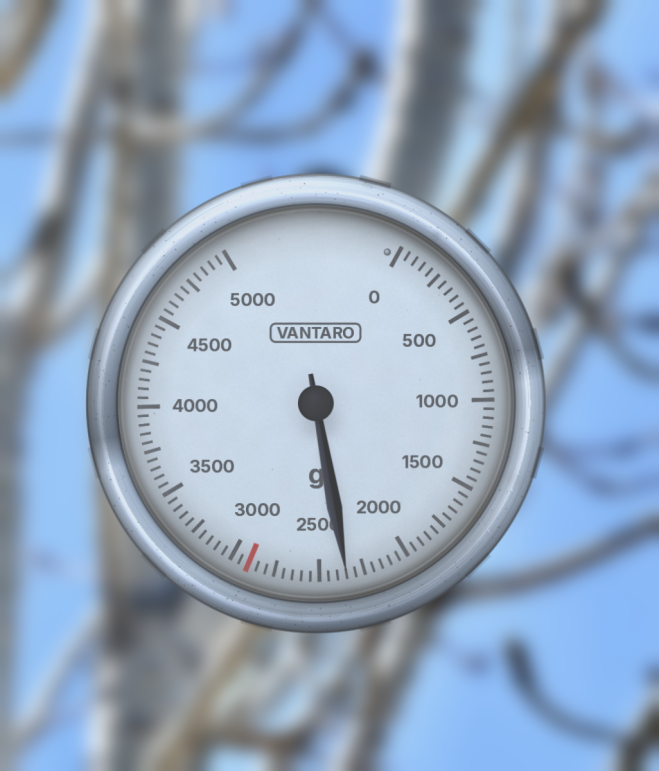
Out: 2350g
